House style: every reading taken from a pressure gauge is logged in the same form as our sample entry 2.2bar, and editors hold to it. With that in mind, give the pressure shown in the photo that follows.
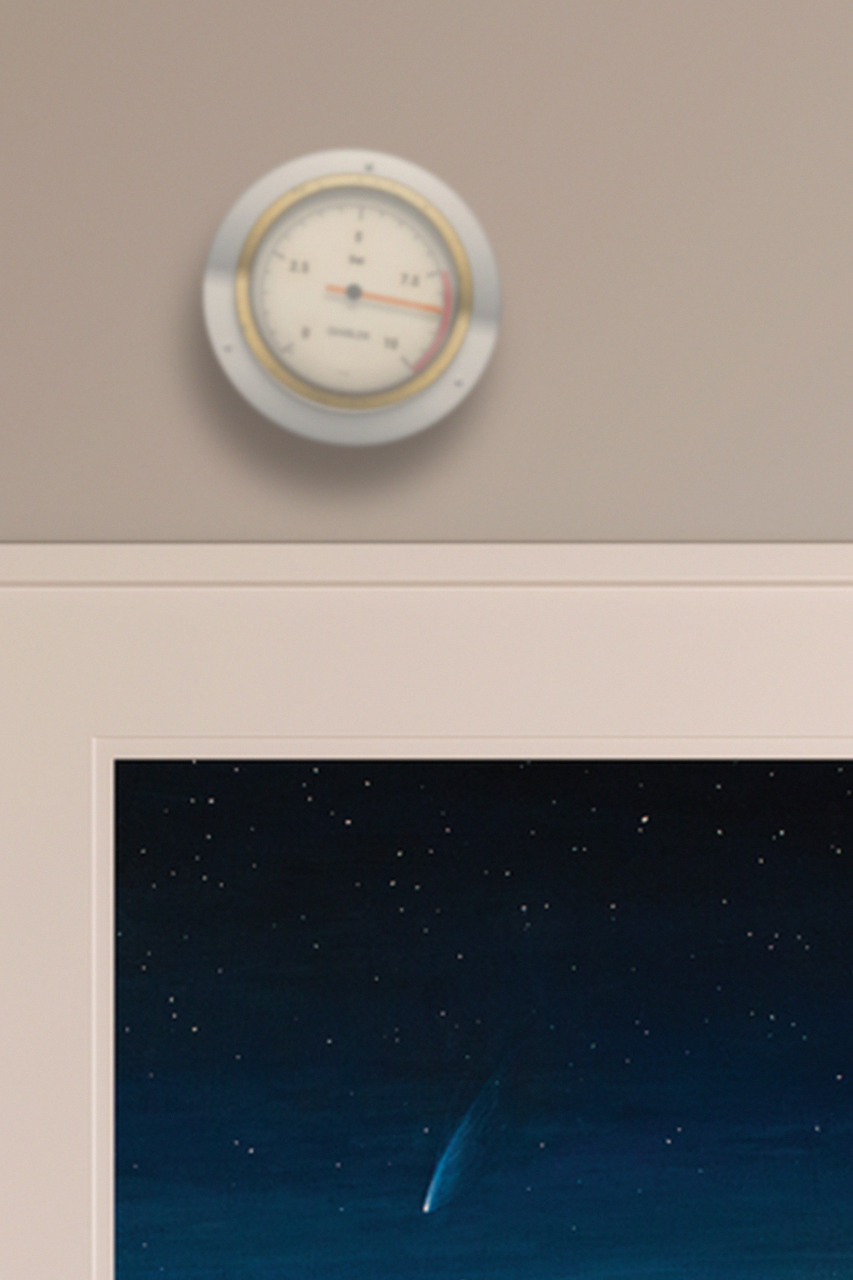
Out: 8.5bar
